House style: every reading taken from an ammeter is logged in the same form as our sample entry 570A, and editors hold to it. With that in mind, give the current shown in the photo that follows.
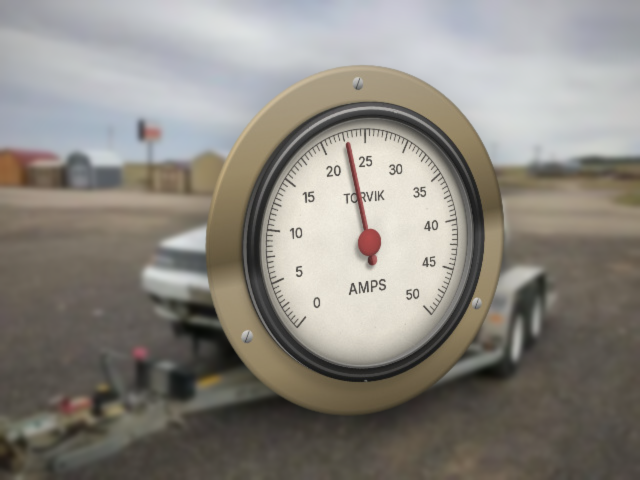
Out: 22.5A
